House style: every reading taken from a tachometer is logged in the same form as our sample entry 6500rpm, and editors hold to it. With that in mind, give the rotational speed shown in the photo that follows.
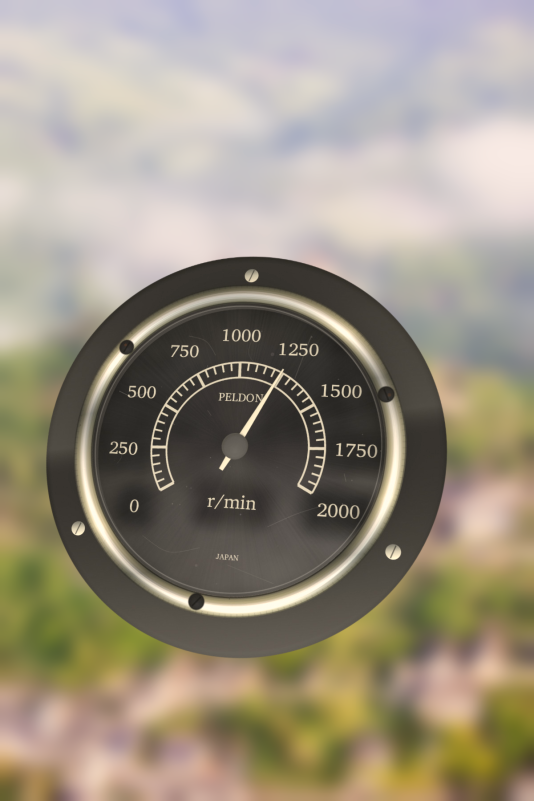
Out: 1250rpm
